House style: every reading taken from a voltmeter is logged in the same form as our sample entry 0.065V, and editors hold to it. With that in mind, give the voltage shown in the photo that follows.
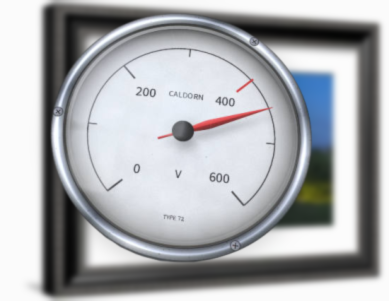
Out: 450V
